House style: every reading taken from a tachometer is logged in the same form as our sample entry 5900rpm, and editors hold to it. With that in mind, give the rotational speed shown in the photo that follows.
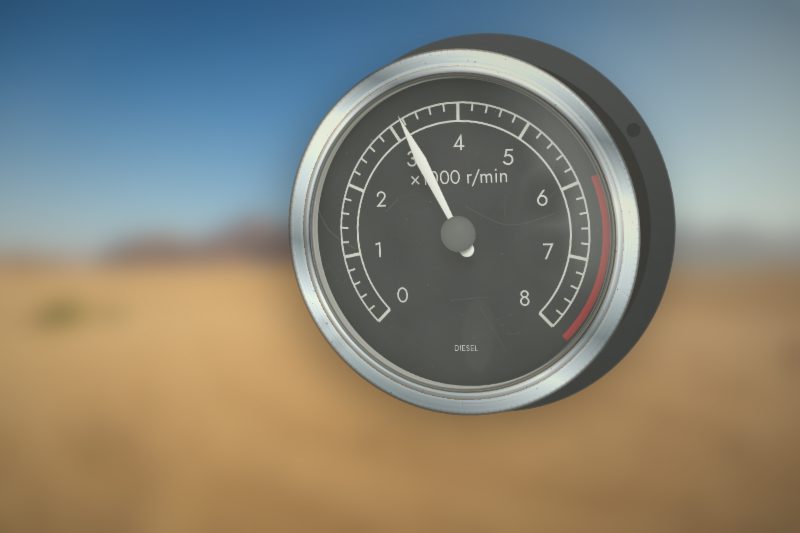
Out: 3200rpm
